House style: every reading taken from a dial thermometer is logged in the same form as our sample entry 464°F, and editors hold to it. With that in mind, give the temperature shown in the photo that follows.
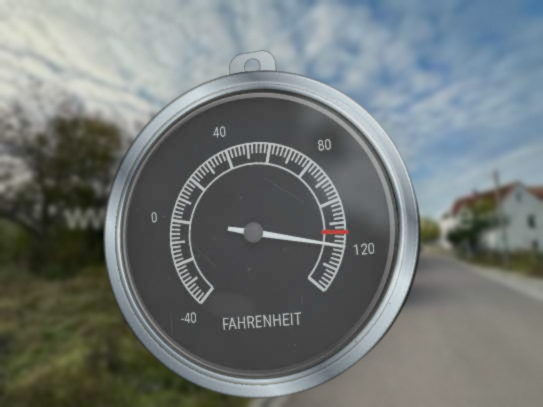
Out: 120°F
